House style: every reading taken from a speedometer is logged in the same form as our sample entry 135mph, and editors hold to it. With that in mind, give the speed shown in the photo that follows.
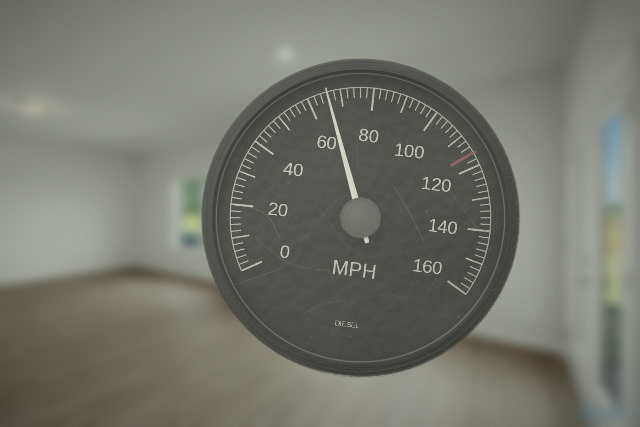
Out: 66mph
